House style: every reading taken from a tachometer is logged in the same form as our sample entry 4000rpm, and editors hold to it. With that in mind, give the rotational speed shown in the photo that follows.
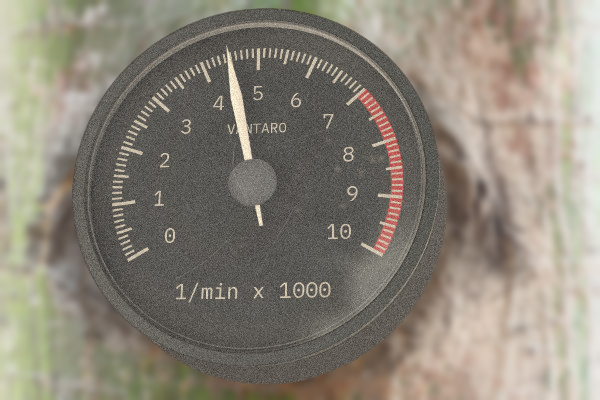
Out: 4500rpm
